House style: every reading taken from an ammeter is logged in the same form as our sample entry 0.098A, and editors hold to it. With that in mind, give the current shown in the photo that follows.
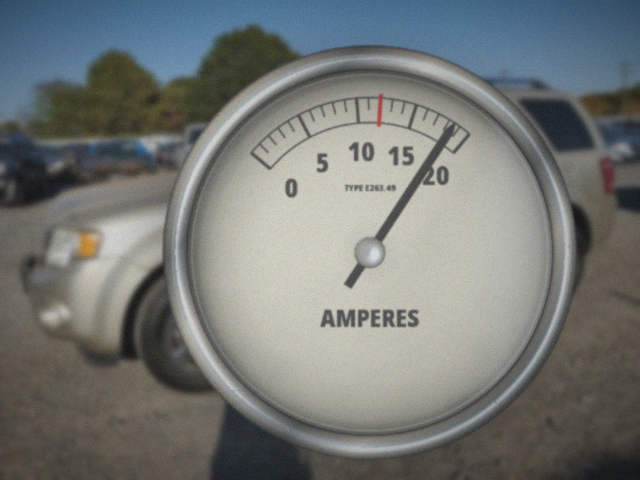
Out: 18.5A
